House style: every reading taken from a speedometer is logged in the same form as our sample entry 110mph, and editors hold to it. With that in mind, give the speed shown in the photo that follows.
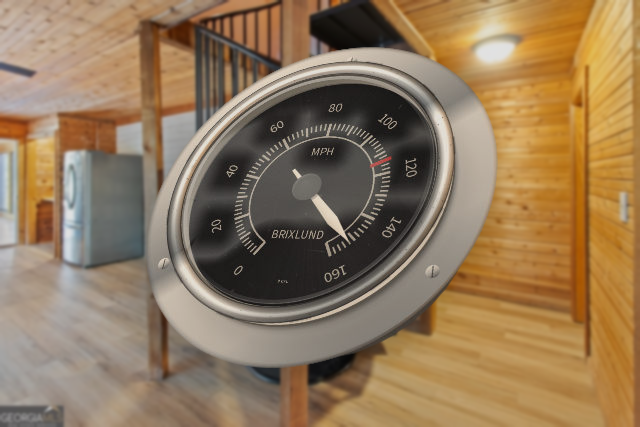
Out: 152mph
